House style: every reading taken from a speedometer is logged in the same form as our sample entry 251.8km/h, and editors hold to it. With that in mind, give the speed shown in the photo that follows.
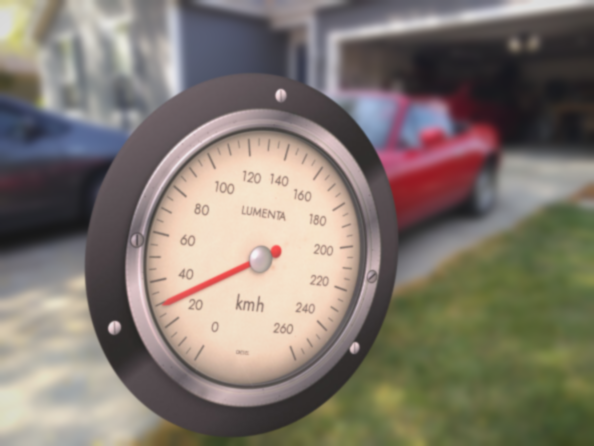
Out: 30km/h
